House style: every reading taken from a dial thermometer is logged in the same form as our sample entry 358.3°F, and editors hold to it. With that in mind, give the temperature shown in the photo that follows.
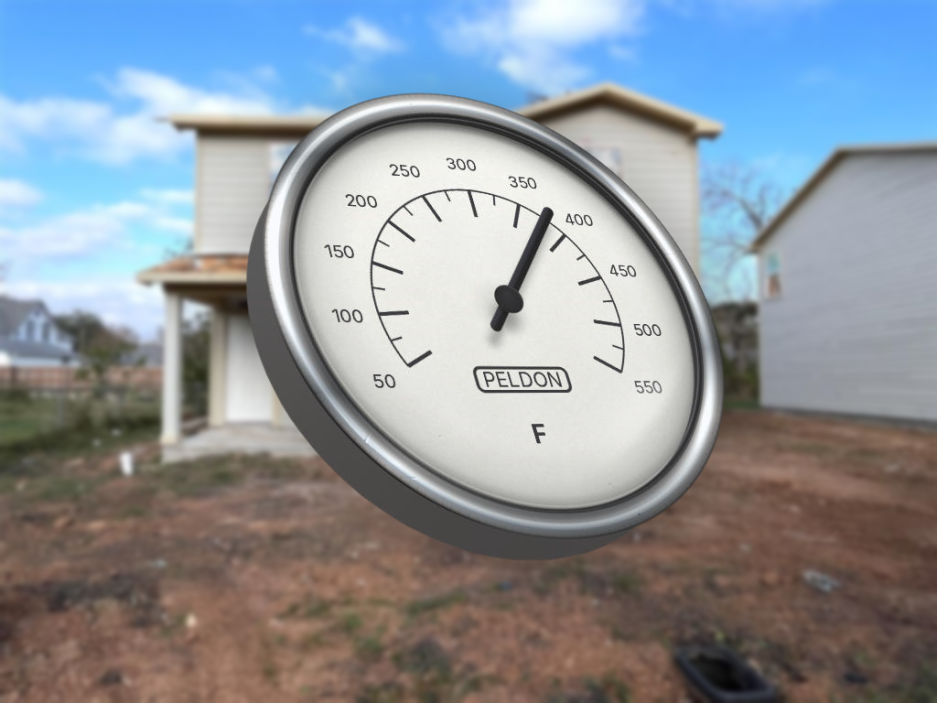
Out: 375°F
